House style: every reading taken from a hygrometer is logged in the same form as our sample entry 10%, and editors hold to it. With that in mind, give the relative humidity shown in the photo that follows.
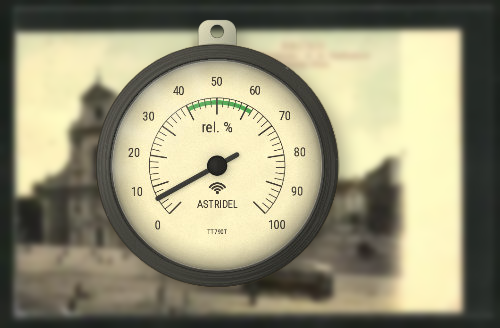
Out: 6%
